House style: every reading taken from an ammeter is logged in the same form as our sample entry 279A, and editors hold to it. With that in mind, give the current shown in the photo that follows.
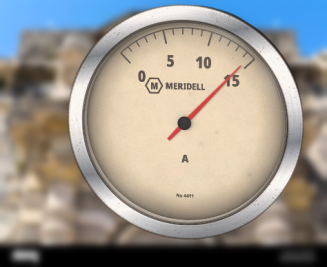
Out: 14.5A
